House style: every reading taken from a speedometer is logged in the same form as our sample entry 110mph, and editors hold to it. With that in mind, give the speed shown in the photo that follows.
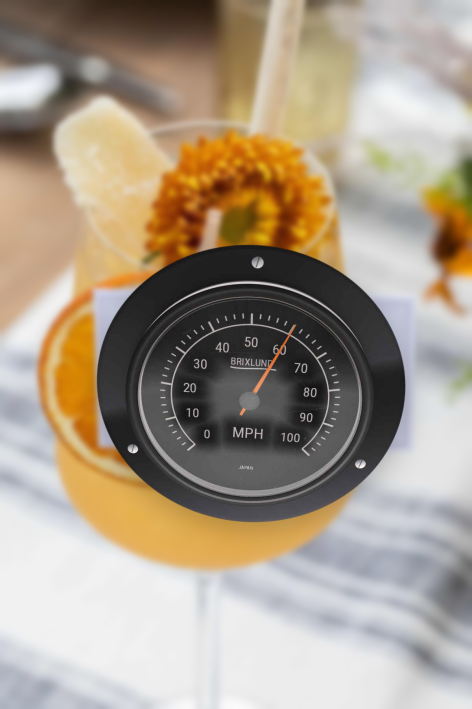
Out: 60mph
